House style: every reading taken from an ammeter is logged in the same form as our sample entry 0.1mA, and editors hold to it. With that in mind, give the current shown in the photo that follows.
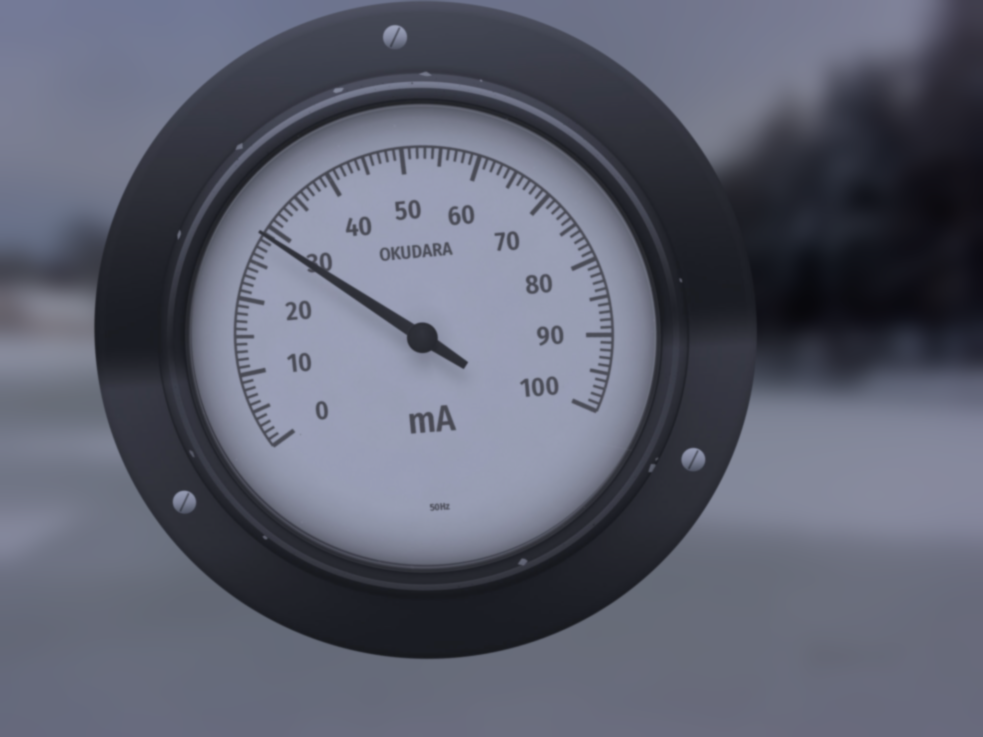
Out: 29mA
